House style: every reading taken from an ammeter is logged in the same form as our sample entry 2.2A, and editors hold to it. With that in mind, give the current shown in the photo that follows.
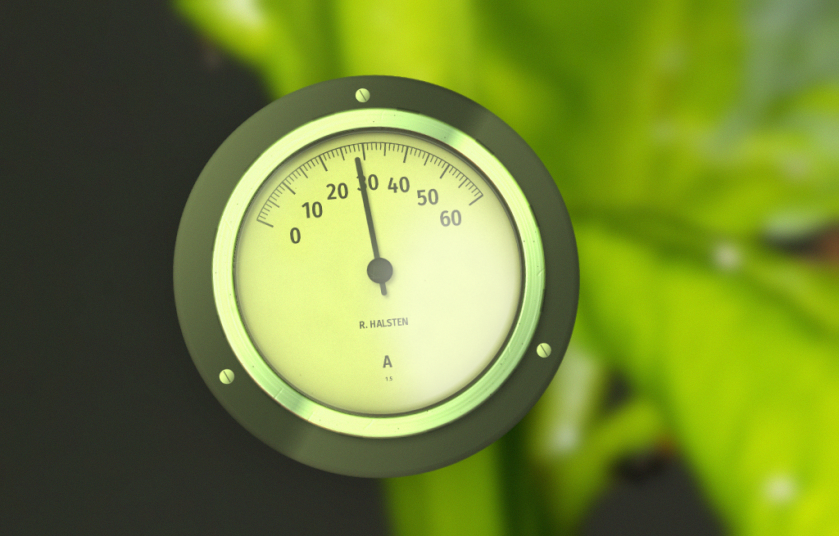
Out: 28A
